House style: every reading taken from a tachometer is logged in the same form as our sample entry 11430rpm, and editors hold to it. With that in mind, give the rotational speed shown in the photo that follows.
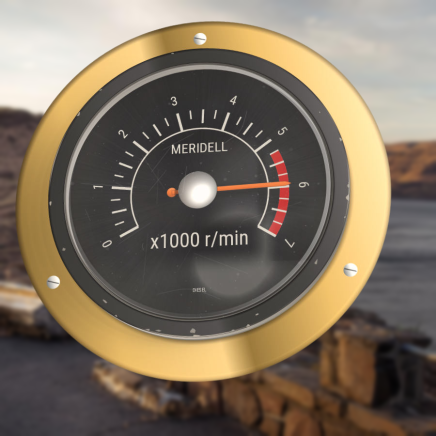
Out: 6000rpm
